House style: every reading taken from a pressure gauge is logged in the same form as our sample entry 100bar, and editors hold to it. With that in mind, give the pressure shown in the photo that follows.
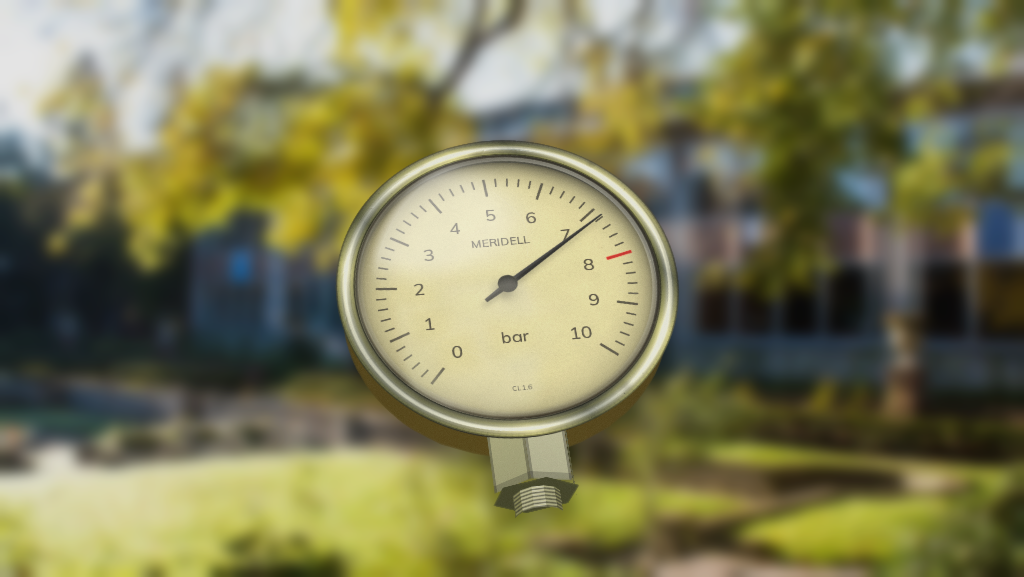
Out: 7.2bar
